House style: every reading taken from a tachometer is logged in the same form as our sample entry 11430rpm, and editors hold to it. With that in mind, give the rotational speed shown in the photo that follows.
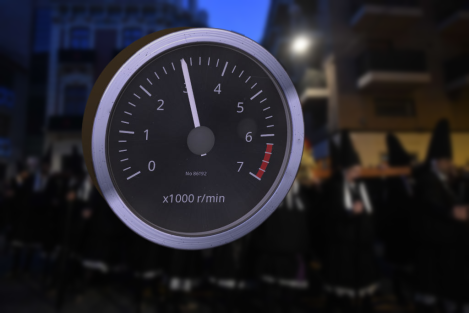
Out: 3000rpm
